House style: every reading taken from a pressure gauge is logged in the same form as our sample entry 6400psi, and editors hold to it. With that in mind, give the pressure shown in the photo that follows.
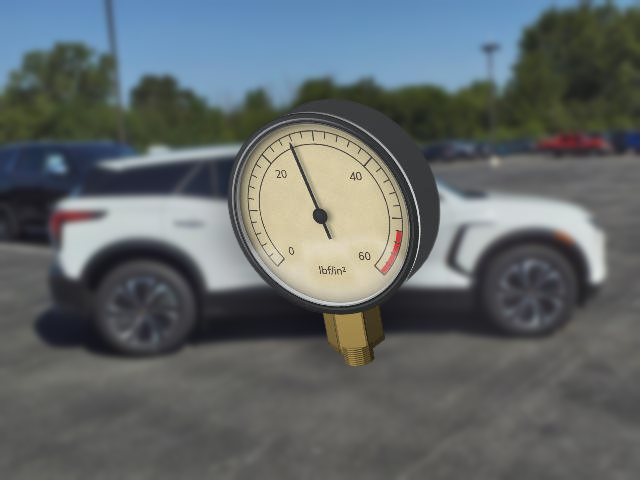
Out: 26psi
